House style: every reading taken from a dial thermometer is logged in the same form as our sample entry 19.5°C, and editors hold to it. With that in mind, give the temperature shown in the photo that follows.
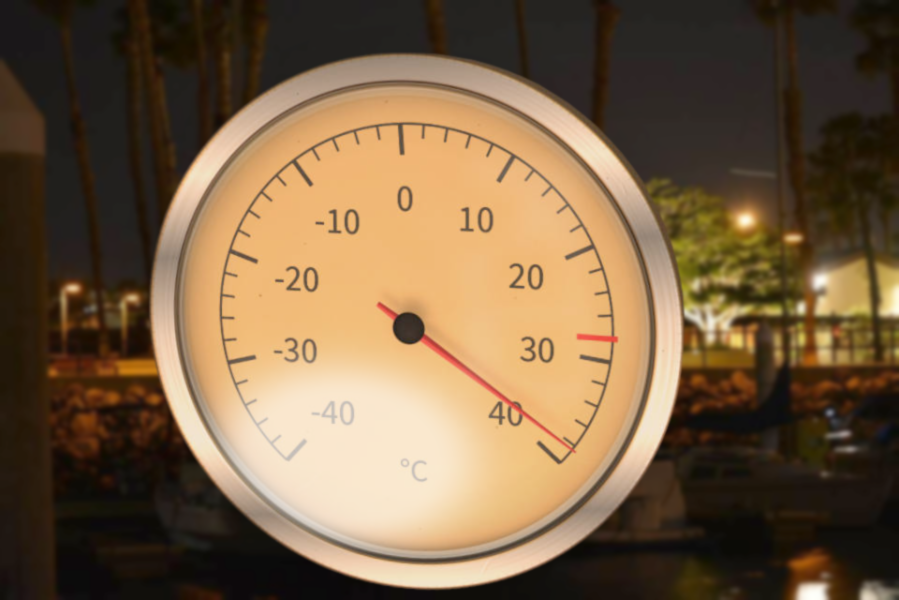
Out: 38°C
